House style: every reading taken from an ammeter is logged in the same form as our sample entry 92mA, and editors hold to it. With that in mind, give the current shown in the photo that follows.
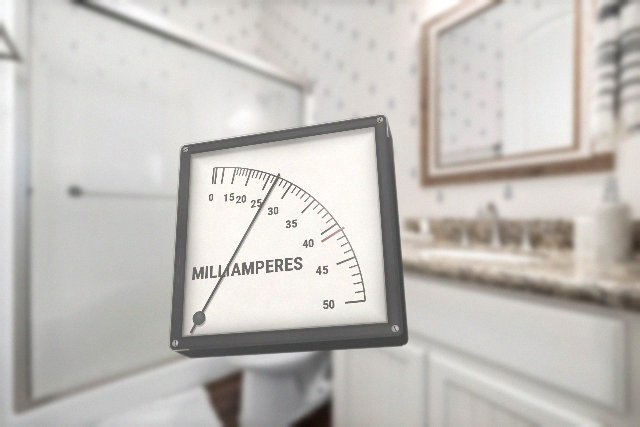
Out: 27mA
